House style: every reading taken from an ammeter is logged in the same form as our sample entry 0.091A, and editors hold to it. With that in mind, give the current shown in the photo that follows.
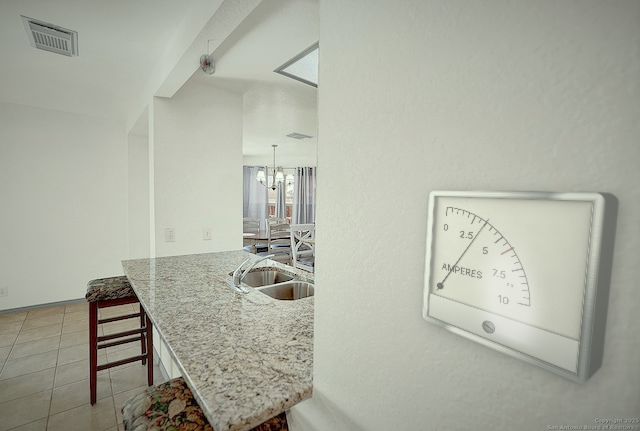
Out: 3.5A
